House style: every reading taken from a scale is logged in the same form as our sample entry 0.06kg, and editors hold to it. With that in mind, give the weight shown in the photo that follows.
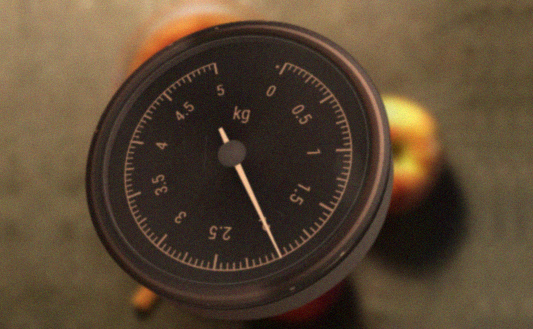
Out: 2kg
